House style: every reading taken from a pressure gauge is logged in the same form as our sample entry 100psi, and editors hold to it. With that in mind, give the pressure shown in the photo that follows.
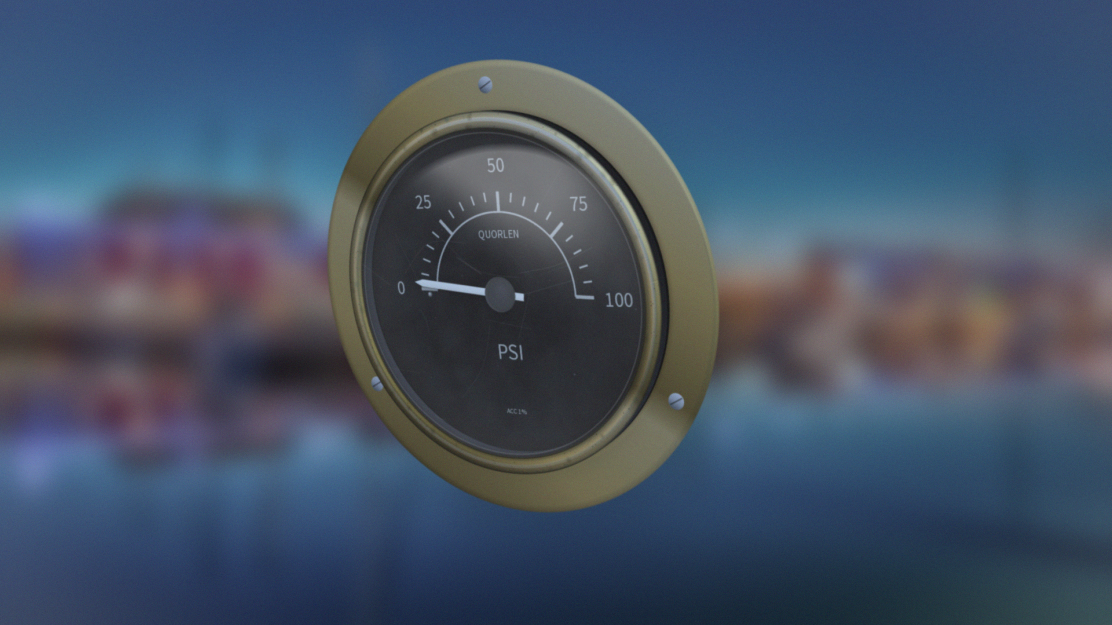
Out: 2.5psi
